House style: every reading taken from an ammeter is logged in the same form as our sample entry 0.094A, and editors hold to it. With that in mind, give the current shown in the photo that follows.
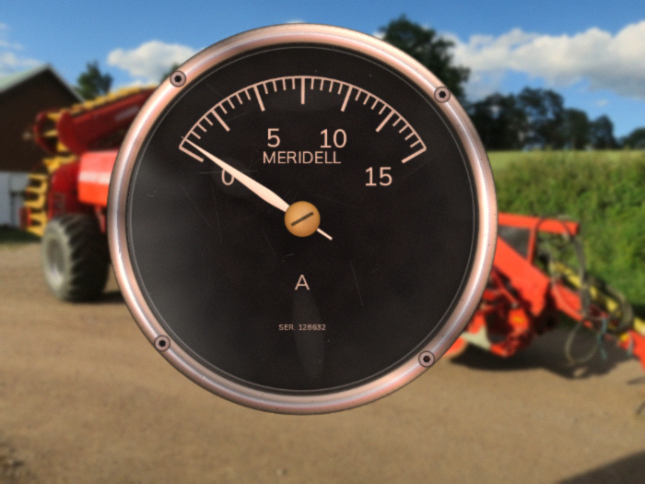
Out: 0.5A
